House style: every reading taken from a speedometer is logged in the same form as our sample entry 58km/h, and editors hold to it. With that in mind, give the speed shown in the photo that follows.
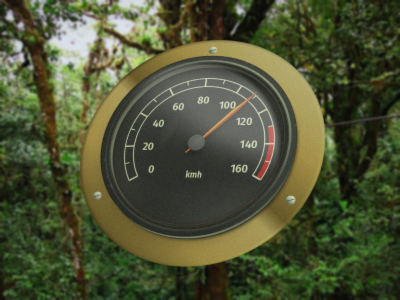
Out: 110km/h
